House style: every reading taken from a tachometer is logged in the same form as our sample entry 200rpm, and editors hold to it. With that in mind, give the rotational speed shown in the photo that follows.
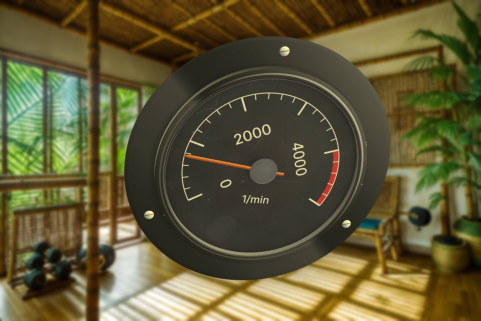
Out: 800rpm
